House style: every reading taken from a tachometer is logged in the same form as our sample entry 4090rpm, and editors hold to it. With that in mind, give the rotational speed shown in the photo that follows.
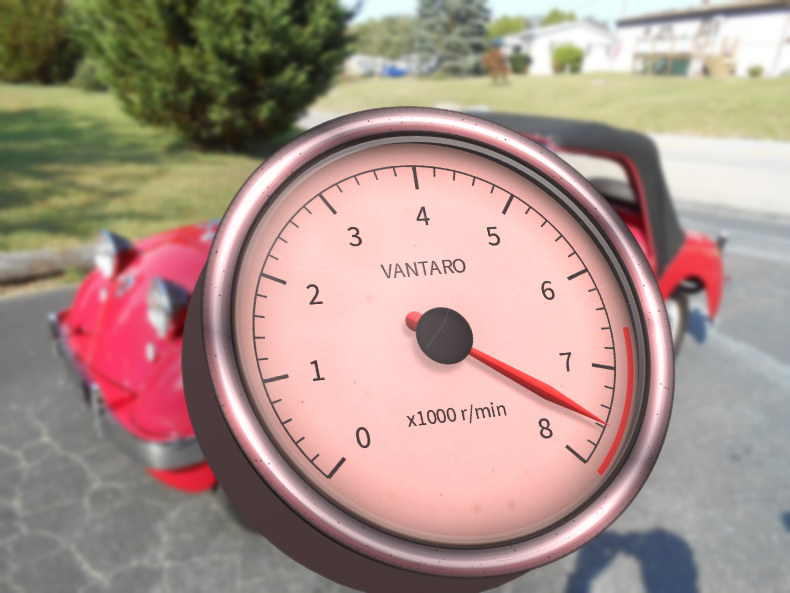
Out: 7600rpm
